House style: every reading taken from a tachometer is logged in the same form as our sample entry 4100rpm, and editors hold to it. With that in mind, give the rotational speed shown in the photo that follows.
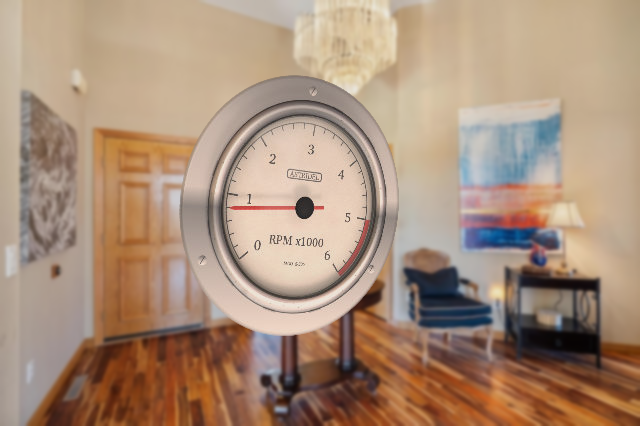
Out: 800rpm
